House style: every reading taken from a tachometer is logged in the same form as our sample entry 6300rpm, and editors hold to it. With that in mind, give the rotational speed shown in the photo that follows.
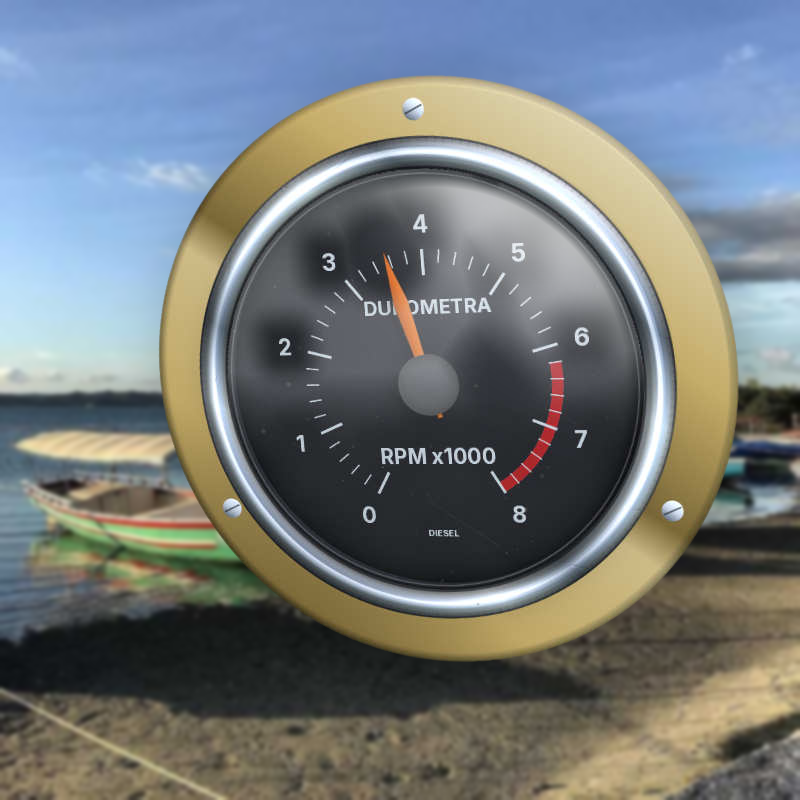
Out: 3600rpm
